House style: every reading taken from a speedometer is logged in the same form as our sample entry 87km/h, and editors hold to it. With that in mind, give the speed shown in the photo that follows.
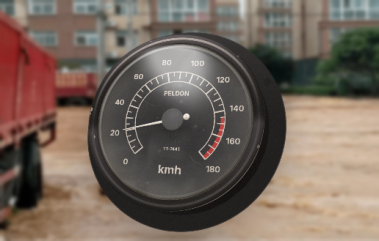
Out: 20km/h
